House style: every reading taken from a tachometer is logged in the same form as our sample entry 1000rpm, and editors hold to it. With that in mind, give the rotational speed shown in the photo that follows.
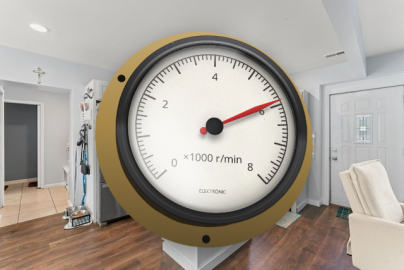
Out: 5900rpm
